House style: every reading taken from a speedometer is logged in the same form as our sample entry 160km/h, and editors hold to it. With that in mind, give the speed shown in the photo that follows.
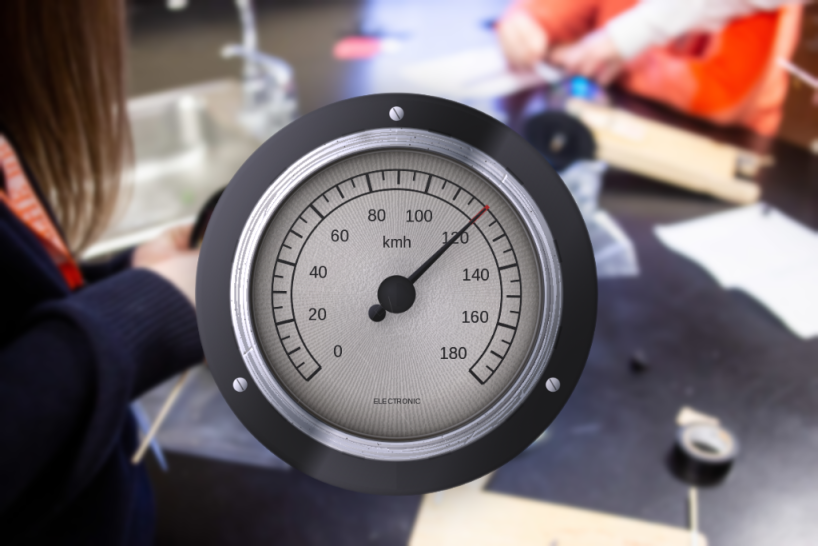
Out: 120km/h
